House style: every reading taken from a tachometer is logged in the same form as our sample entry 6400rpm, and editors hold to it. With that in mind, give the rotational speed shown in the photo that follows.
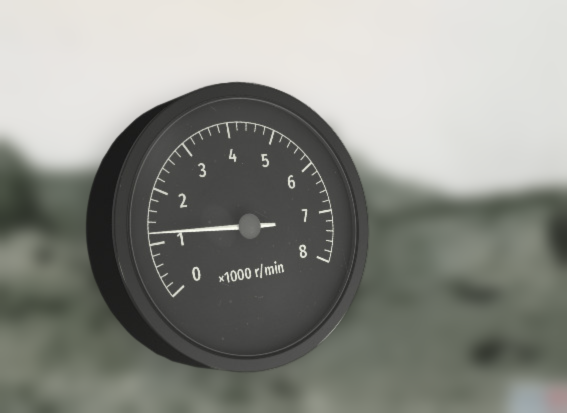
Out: 1200rpm
